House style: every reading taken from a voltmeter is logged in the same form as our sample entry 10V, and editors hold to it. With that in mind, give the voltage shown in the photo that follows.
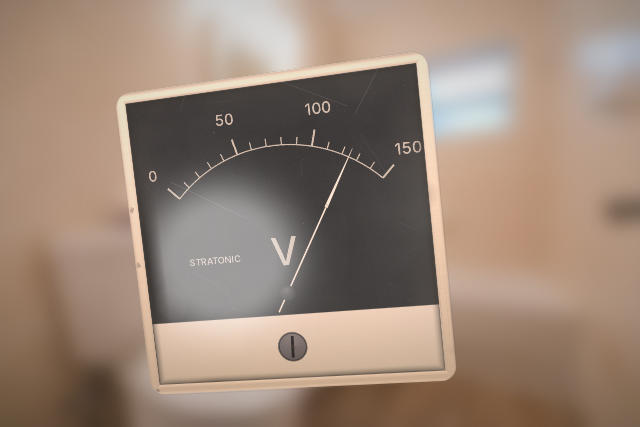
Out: 125V
